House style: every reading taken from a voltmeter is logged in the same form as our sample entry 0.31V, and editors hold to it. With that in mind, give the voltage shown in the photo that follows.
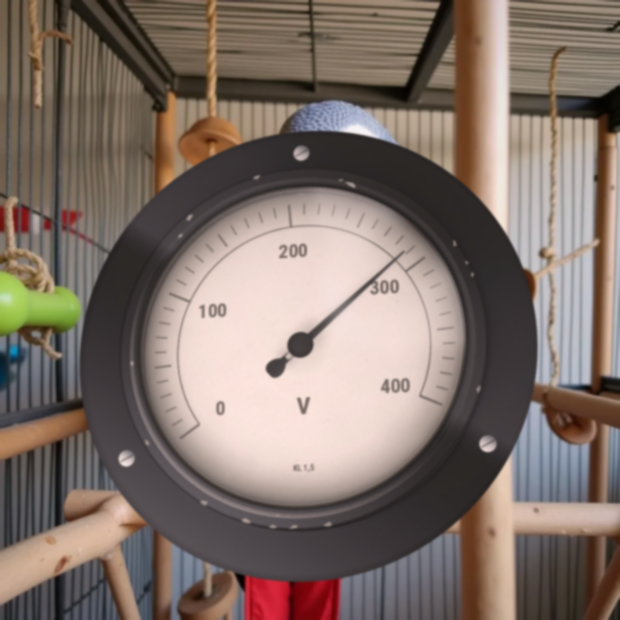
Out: 290V
